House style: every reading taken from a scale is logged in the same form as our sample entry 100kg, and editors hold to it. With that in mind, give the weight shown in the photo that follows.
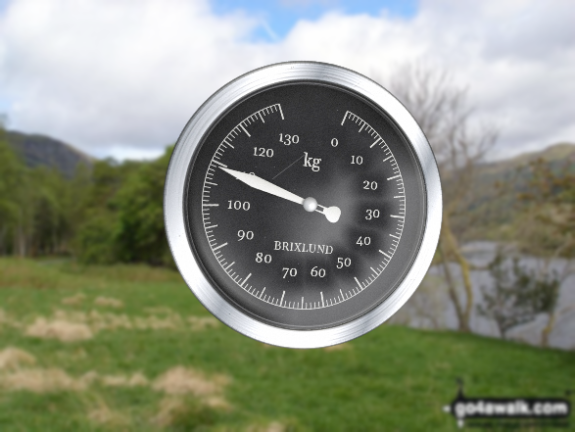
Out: 109kg
